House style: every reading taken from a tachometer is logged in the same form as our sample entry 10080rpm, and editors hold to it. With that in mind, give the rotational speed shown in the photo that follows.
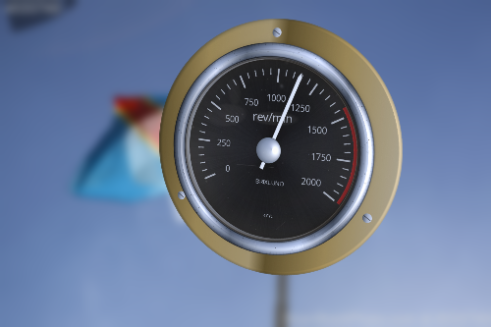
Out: 1150rpm
